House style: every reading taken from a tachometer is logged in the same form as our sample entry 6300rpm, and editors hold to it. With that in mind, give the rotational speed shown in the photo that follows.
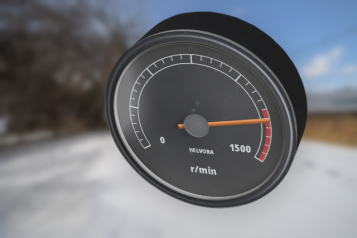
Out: 1250rpm
